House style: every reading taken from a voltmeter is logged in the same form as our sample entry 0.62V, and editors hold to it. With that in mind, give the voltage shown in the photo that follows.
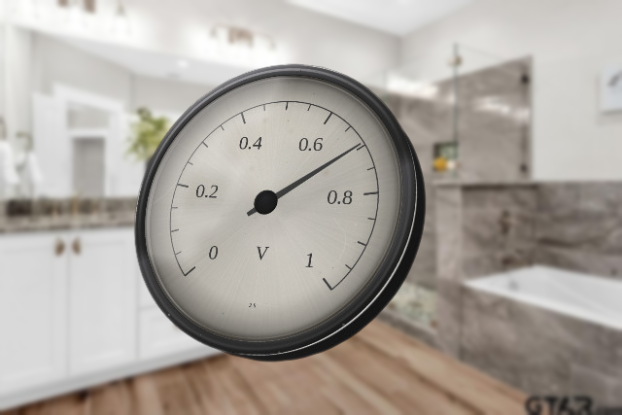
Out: 0.7V
